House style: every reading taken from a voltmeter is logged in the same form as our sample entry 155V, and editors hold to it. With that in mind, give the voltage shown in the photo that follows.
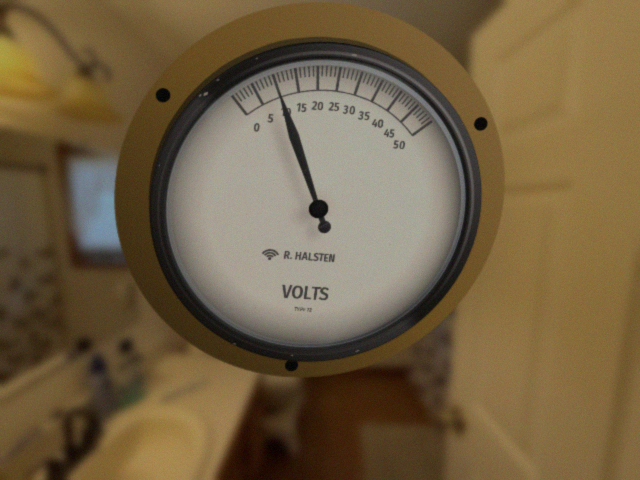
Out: 10V
